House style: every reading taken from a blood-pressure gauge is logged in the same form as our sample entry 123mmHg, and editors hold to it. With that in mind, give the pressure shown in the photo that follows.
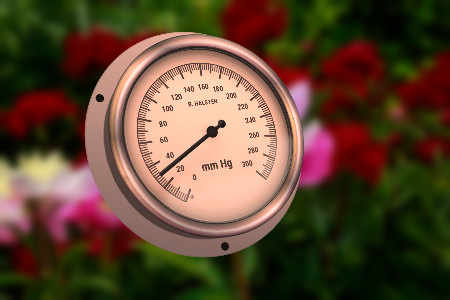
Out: 30mmHg
